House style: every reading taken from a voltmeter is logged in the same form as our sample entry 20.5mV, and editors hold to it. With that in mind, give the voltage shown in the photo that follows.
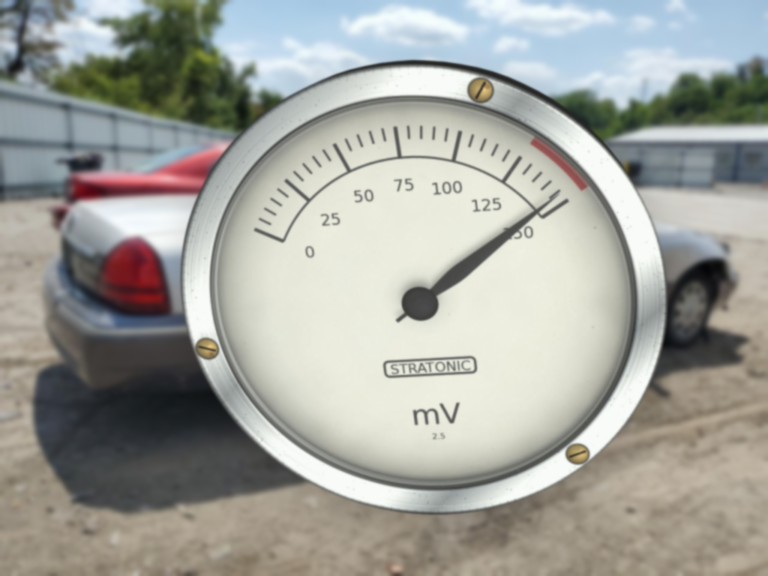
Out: 145mV
